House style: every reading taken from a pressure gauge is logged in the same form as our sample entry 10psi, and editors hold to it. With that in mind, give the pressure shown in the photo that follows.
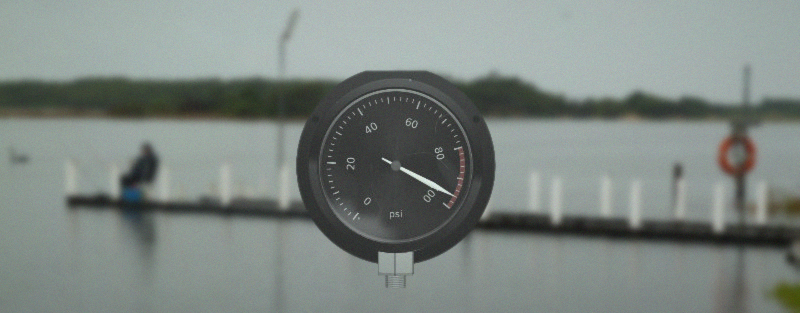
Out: 96psi
